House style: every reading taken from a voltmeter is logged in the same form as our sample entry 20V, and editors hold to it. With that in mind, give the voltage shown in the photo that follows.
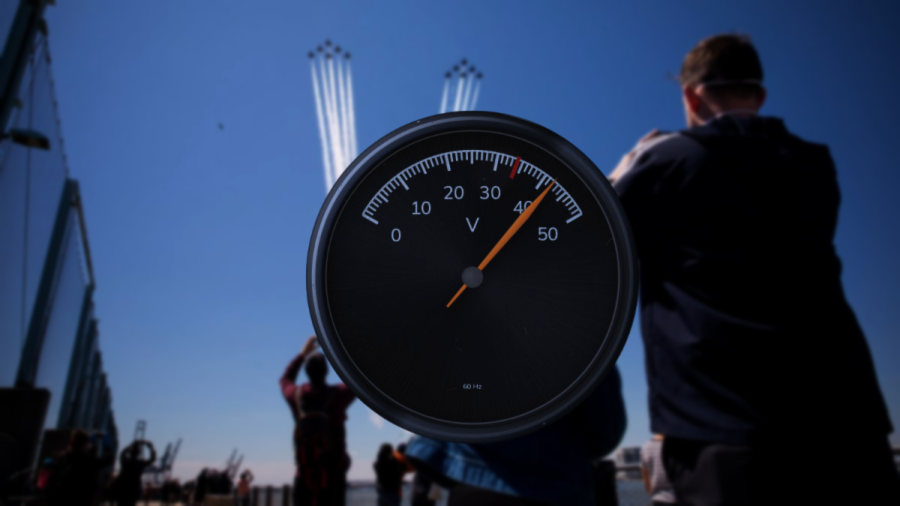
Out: 42V
